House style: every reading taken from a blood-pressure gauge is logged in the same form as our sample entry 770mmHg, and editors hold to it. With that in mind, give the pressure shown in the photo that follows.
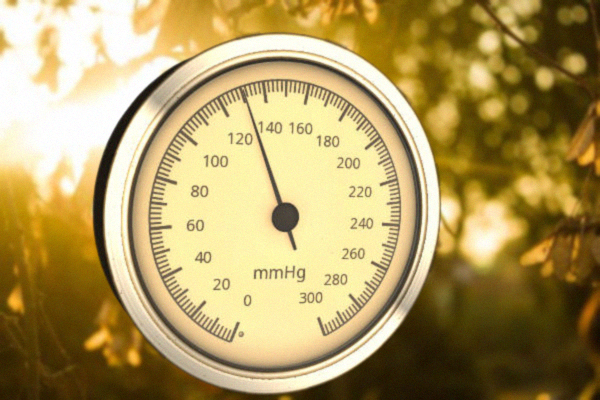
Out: 130mmHg
